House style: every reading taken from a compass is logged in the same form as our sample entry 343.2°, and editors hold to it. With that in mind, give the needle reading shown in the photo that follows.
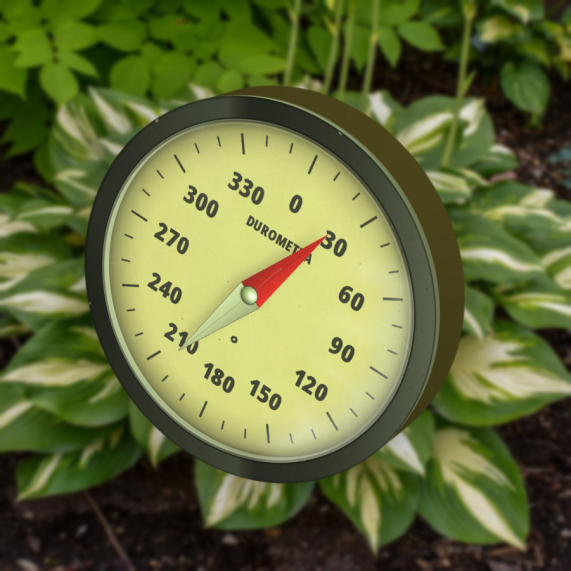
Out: 25°
